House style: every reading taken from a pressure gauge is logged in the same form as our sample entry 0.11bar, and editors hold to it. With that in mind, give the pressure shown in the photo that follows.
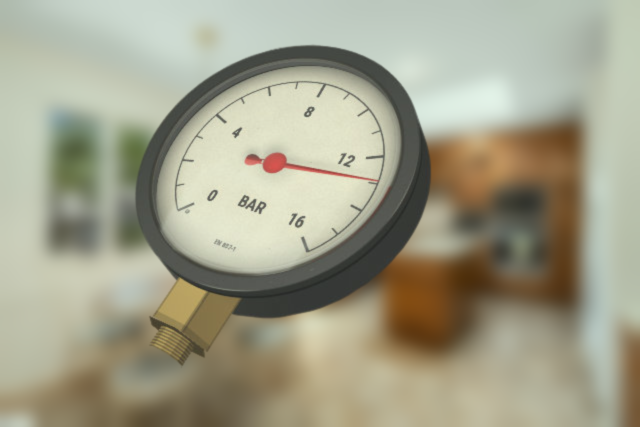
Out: 13bar
